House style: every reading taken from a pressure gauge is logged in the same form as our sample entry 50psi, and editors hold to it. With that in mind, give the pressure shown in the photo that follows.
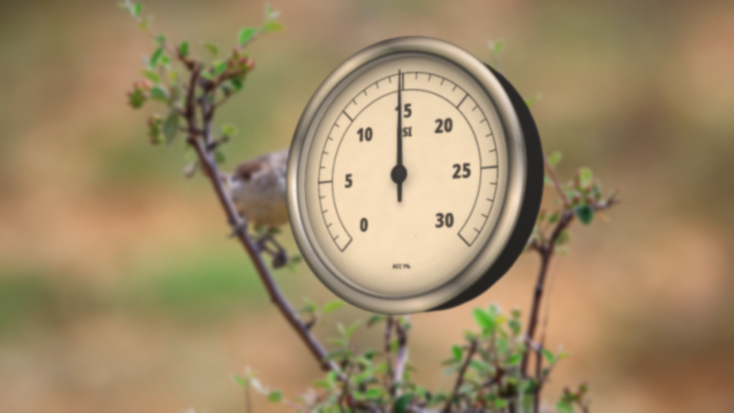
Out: 15psi
